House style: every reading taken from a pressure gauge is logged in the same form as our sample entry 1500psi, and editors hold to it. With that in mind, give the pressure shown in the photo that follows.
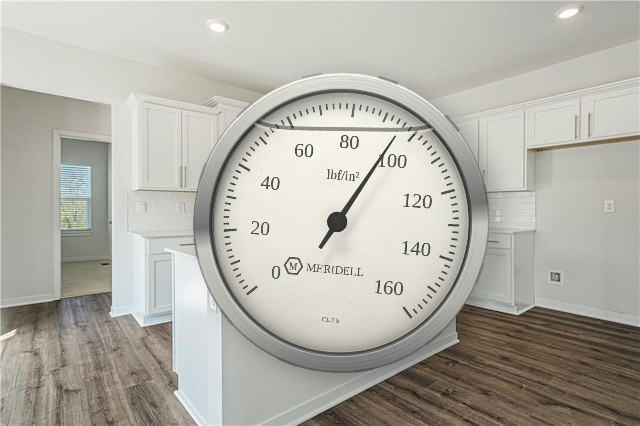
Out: 96psi
